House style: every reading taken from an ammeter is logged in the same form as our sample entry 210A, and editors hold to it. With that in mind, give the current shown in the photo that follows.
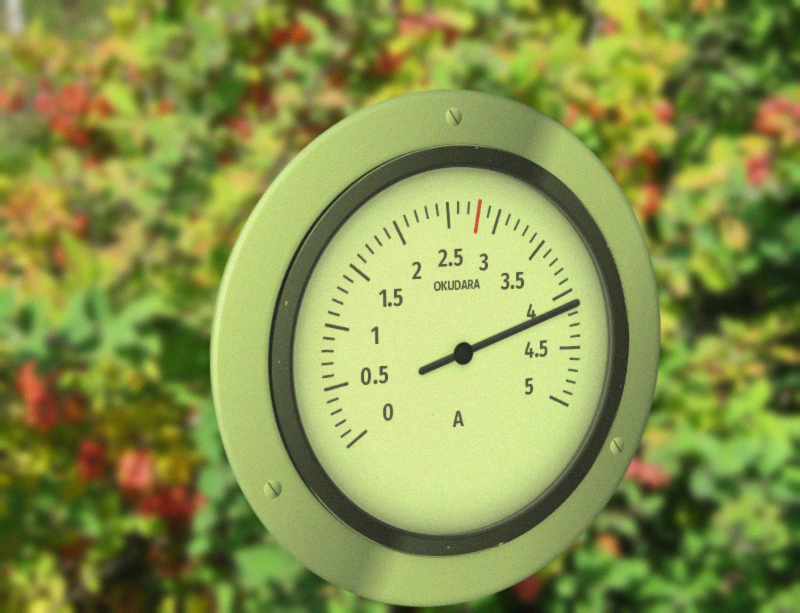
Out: 4.1A
